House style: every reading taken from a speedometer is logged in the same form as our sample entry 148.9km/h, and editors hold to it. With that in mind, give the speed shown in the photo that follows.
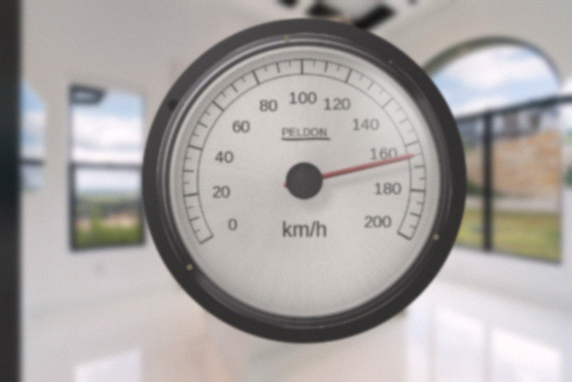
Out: 165km/h
